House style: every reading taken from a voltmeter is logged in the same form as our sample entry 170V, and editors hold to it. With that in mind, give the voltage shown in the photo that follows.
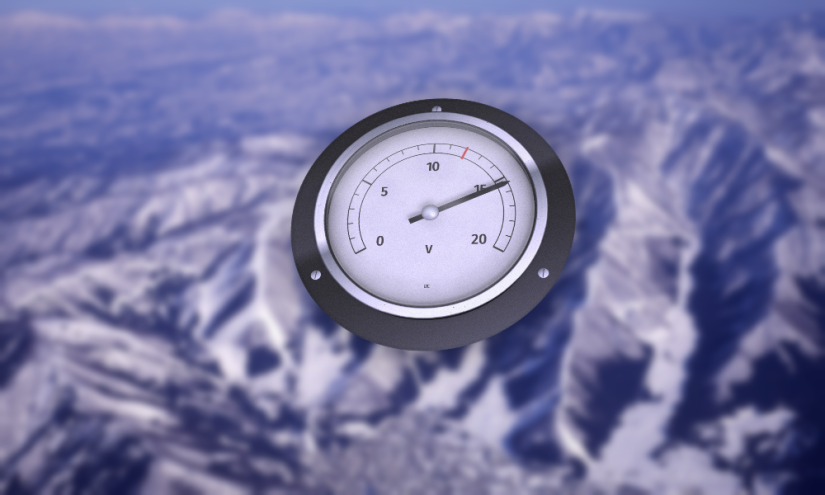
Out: 15.5V
